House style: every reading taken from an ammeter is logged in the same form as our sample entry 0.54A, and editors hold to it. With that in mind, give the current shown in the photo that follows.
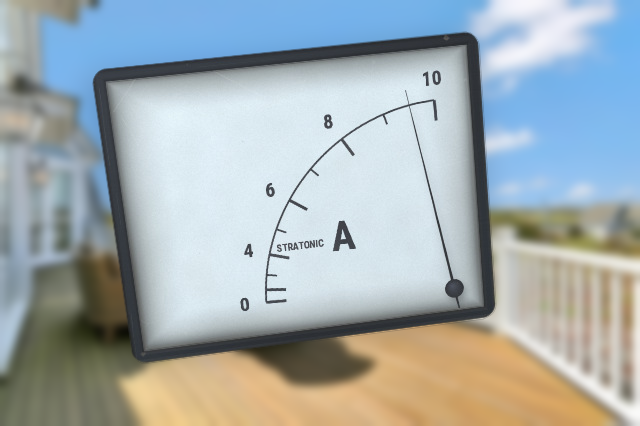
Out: 9.5A
